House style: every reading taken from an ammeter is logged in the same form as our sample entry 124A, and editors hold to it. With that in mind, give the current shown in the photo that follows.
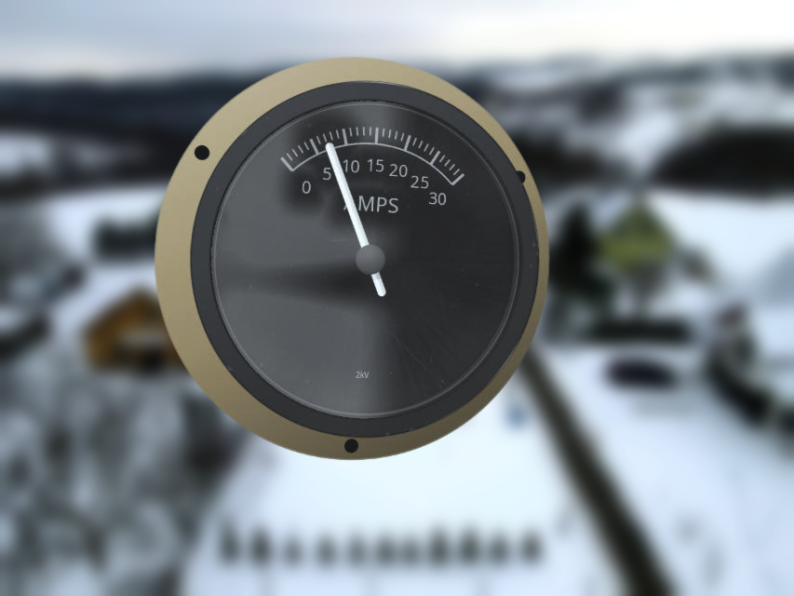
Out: 7A
